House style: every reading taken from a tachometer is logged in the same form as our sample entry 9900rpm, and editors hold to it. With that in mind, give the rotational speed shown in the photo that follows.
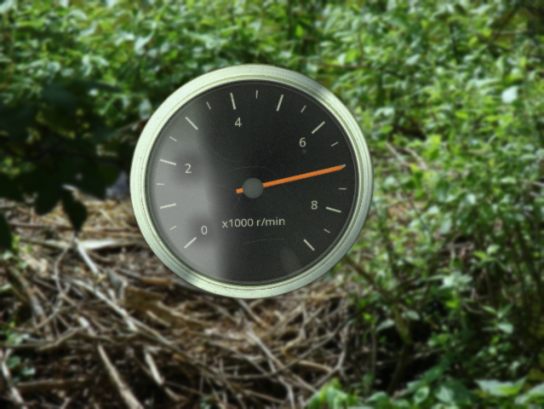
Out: 7000rpm
